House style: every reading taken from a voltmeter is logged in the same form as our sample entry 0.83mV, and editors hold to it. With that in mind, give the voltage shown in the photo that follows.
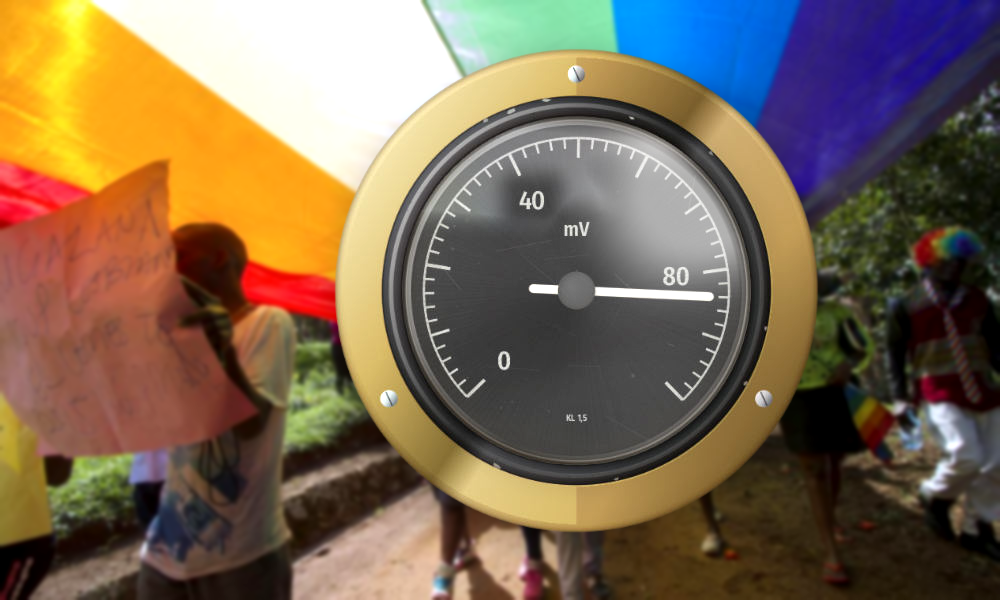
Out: 84mV
